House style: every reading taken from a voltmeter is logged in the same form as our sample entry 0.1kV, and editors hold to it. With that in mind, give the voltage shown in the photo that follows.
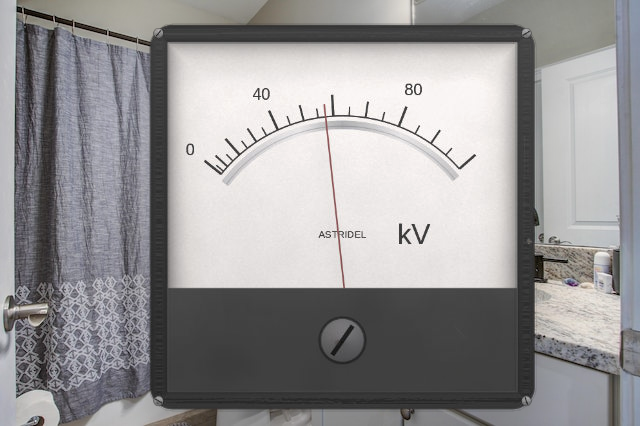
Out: 57.5kV
